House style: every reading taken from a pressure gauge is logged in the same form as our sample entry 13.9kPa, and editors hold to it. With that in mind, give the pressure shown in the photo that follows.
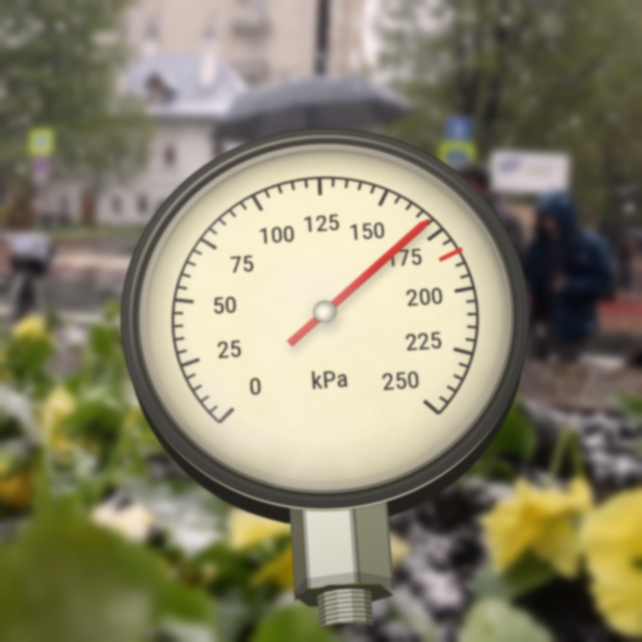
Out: 170kPa
